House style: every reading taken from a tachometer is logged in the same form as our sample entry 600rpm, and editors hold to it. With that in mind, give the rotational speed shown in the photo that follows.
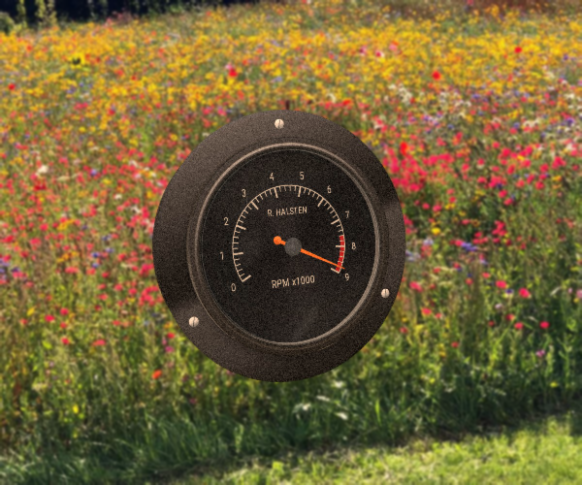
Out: 8800rpm
